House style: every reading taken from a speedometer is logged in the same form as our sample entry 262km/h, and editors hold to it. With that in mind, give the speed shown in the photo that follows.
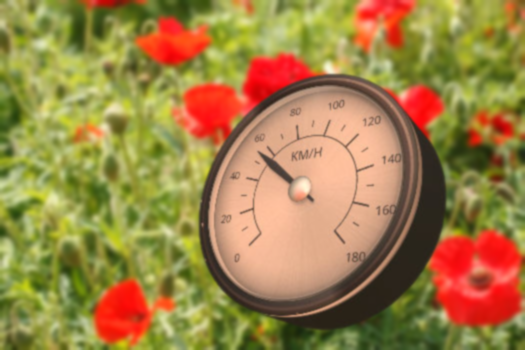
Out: 55km/h
